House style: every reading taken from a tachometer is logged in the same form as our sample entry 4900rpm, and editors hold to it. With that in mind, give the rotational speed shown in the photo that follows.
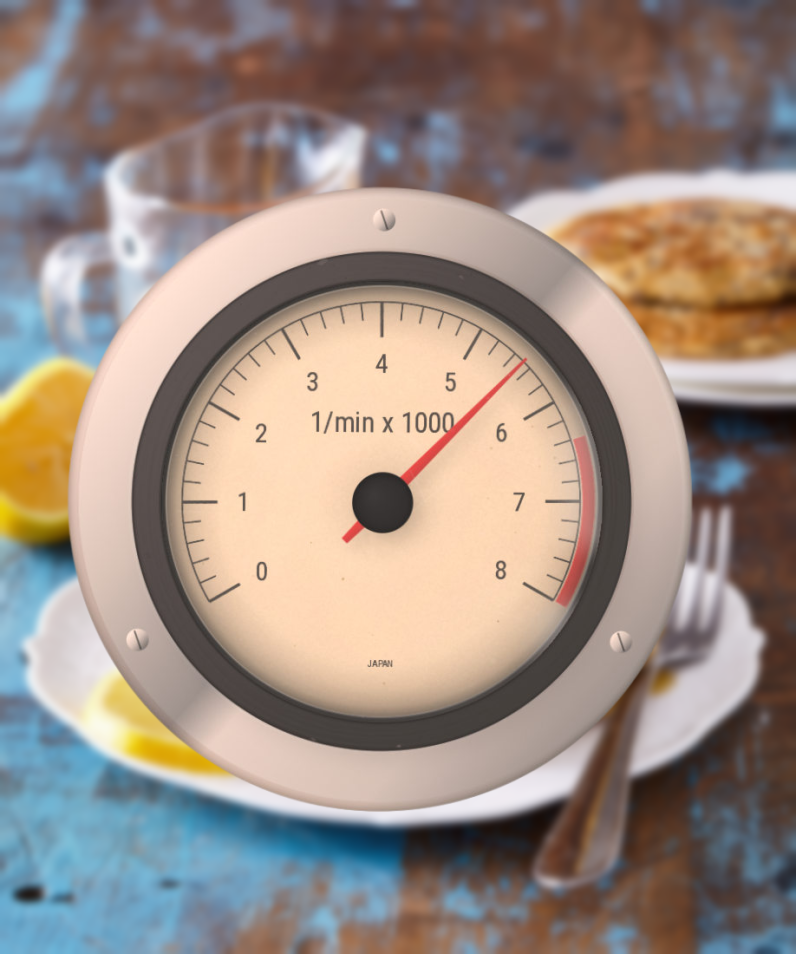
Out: 5500rpm
